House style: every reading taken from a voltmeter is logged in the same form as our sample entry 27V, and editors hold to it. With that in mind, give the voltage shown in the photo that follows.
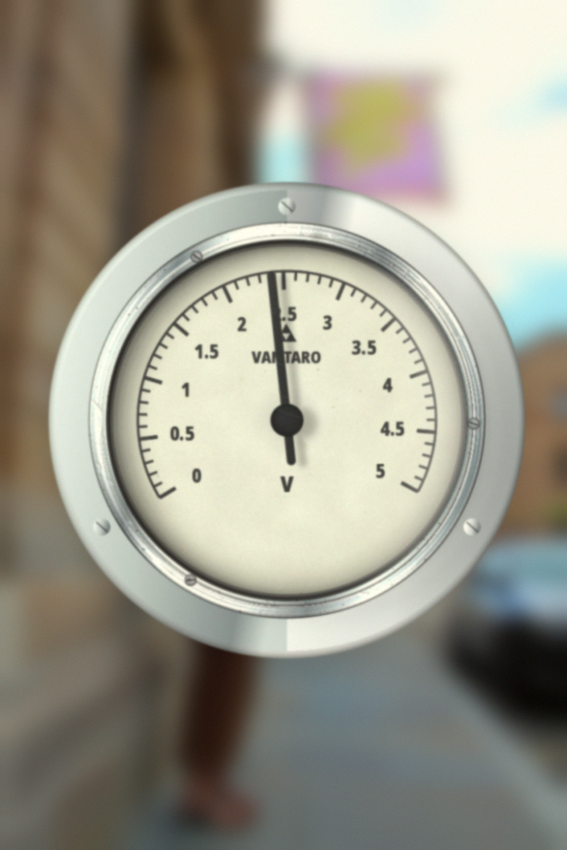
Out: 2.4V
